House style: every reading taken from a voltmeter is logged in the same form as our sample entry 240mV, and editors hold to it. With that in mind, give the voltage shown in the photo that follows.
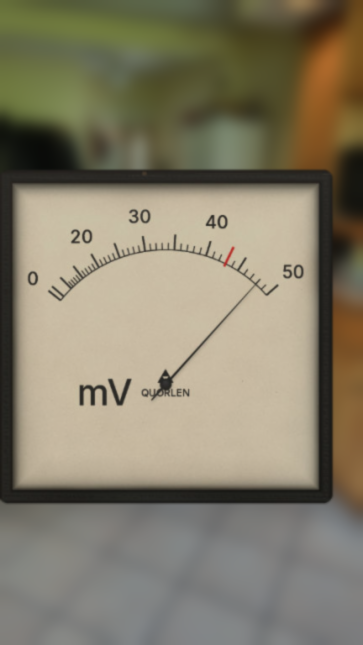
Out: 48mV
